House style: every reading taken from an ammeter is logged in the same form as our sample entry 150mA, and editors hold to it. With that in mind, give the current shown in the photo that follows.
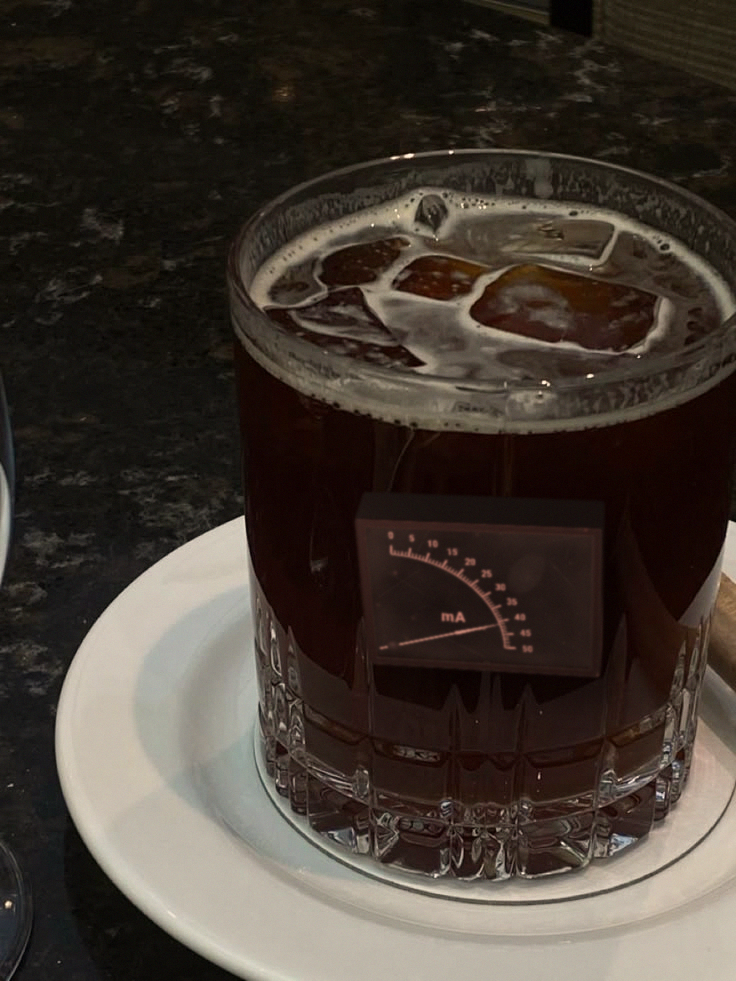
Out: 40mA
